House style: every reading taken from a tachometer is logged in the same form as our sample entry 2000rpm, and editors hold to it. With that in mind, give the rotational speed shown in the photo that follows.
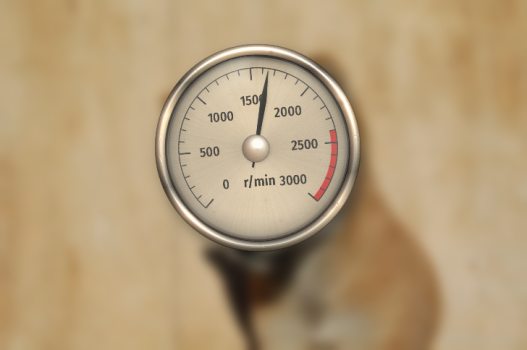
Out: 1650rpm
